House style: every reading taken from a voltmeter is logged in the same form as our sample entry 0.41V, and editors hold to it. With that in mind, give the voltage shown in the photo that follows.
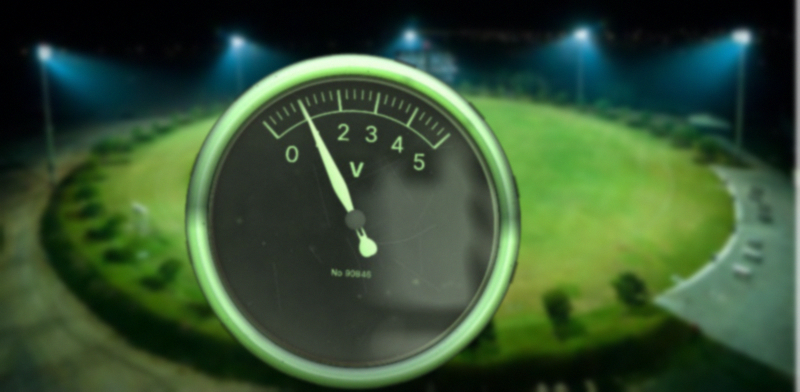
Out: 1V
